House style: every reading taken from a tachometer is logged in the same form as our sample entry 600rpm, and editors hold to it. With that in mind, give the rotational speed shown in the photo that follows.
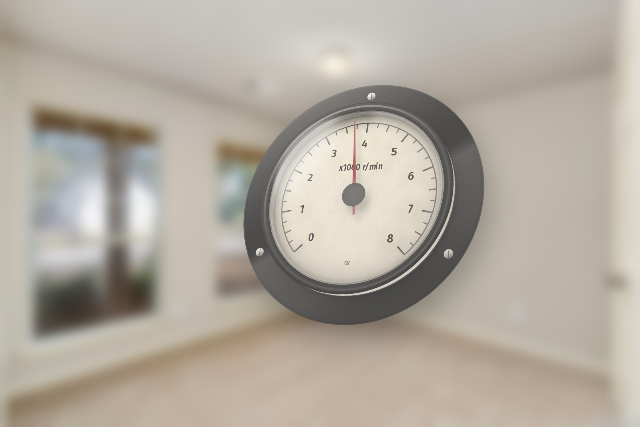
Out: 3750rpm
